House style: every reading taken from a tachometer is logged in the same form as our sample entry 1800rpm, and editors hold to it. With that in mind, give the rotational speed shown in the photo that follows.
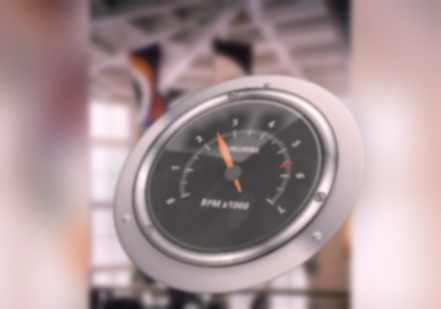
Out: 2500rpm
